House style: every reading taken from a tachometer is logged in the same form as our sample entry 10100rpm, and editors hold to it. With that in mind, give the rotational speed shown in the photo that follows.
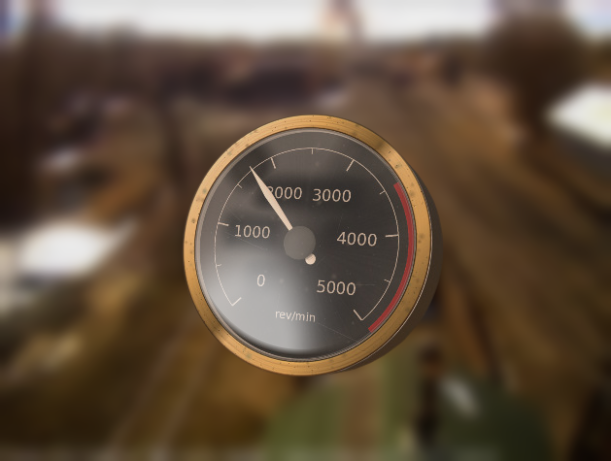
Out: 1750rpm
